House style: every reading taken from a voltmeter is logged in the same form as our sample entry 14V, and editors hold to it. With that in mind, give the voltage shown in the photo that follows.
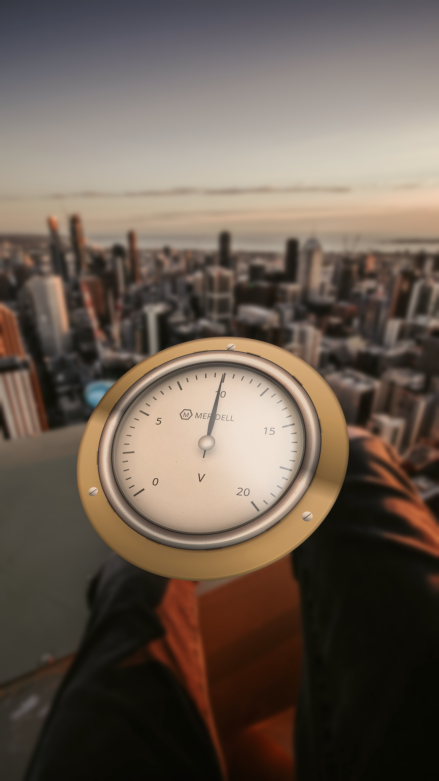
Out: 10V
